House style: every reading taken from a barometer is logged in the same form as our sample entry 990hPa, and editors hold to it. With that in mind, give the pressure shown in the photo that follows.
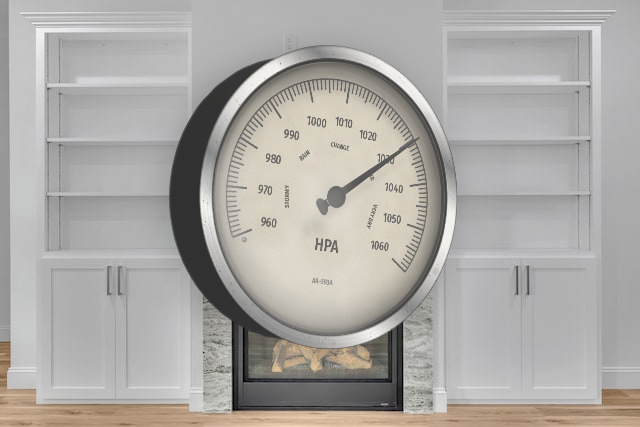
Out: 1030hPa
